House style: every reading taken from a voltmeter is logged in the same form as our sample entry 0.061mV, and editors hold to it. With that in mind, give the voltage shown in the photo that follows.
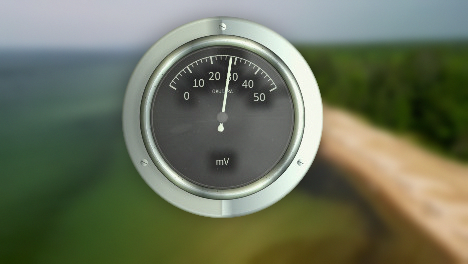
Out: 28mV
